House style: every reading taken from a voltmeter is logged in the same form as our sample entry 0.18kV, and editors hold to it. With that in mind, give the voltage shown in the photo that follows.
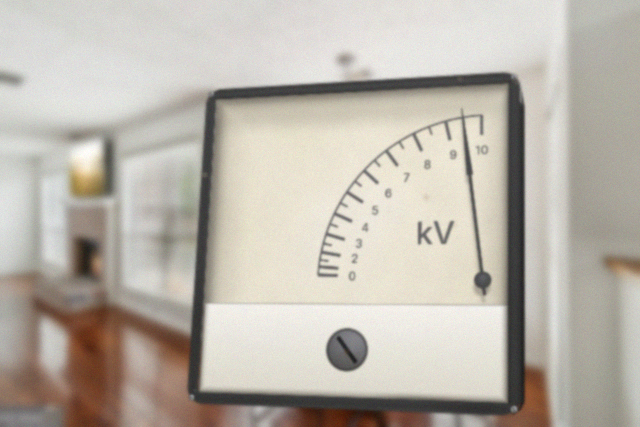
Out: 9.5kV
